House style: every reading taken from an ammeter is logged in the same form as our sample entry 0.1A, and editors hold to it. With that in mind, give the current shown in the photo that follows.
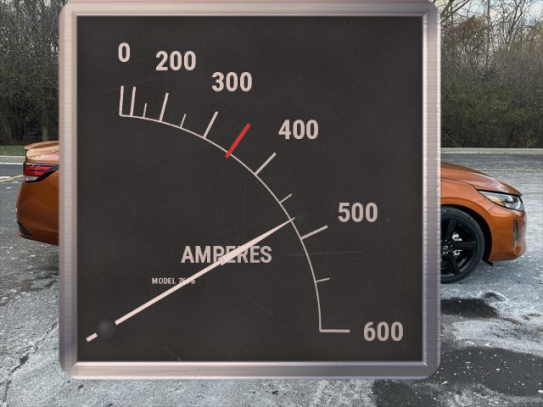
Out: 475A
